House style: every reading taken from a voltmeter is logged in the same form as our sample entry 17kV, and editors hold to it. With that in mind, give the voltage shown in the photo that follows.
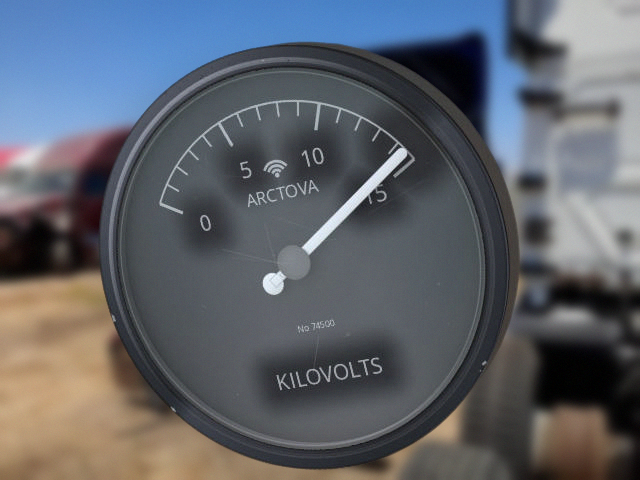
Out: 14.5kV
